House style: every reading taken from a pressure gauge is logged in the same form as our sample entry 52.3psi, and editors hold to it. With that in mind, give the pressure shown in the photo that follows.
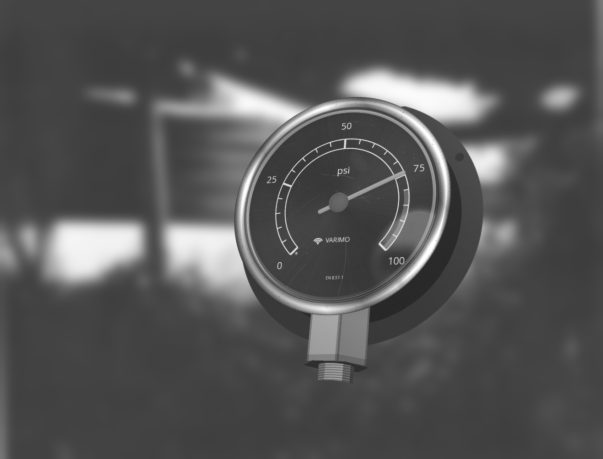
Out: 75psi
